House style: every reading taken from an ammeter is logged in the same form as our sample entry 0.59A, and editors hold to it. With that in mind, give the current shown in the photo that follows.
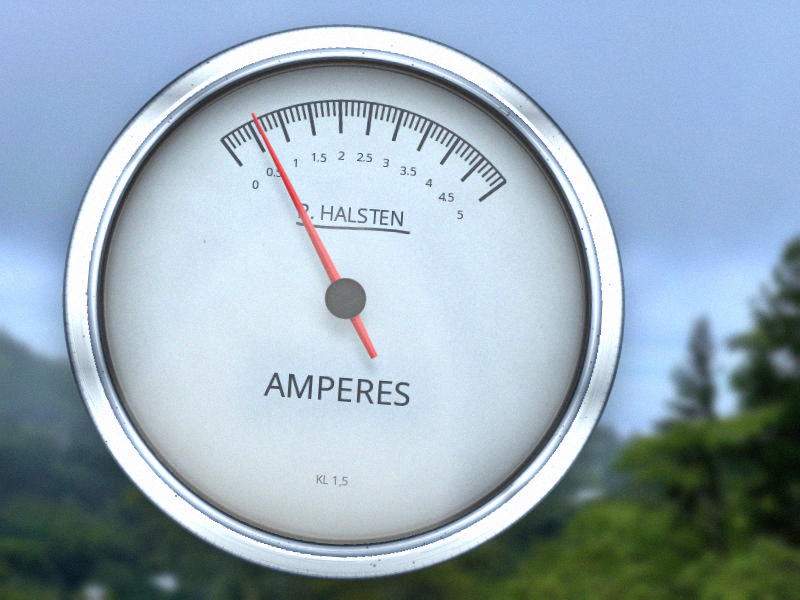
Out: 0.6A
